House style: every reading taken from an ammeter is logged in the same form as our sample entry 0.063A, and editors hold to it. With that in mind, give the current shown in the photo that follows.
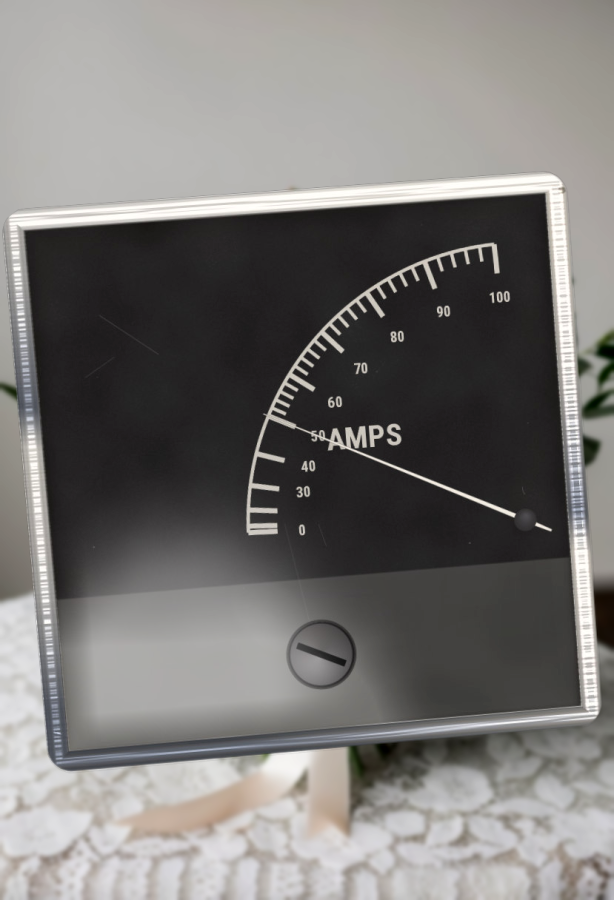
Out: 50A
